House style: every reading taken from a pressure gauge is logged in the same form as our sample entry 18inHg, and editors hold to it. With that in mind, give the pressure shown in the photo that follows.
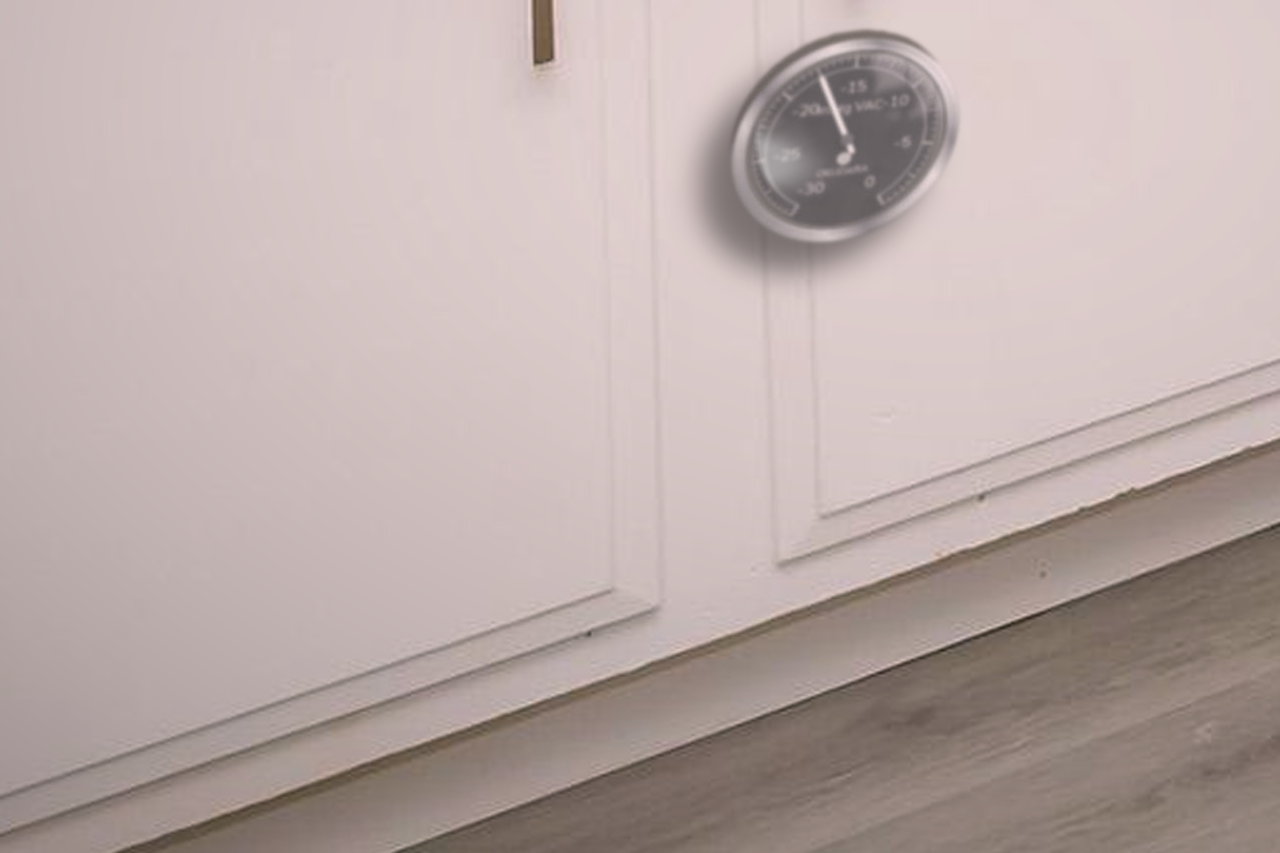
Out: -17.5inHg
